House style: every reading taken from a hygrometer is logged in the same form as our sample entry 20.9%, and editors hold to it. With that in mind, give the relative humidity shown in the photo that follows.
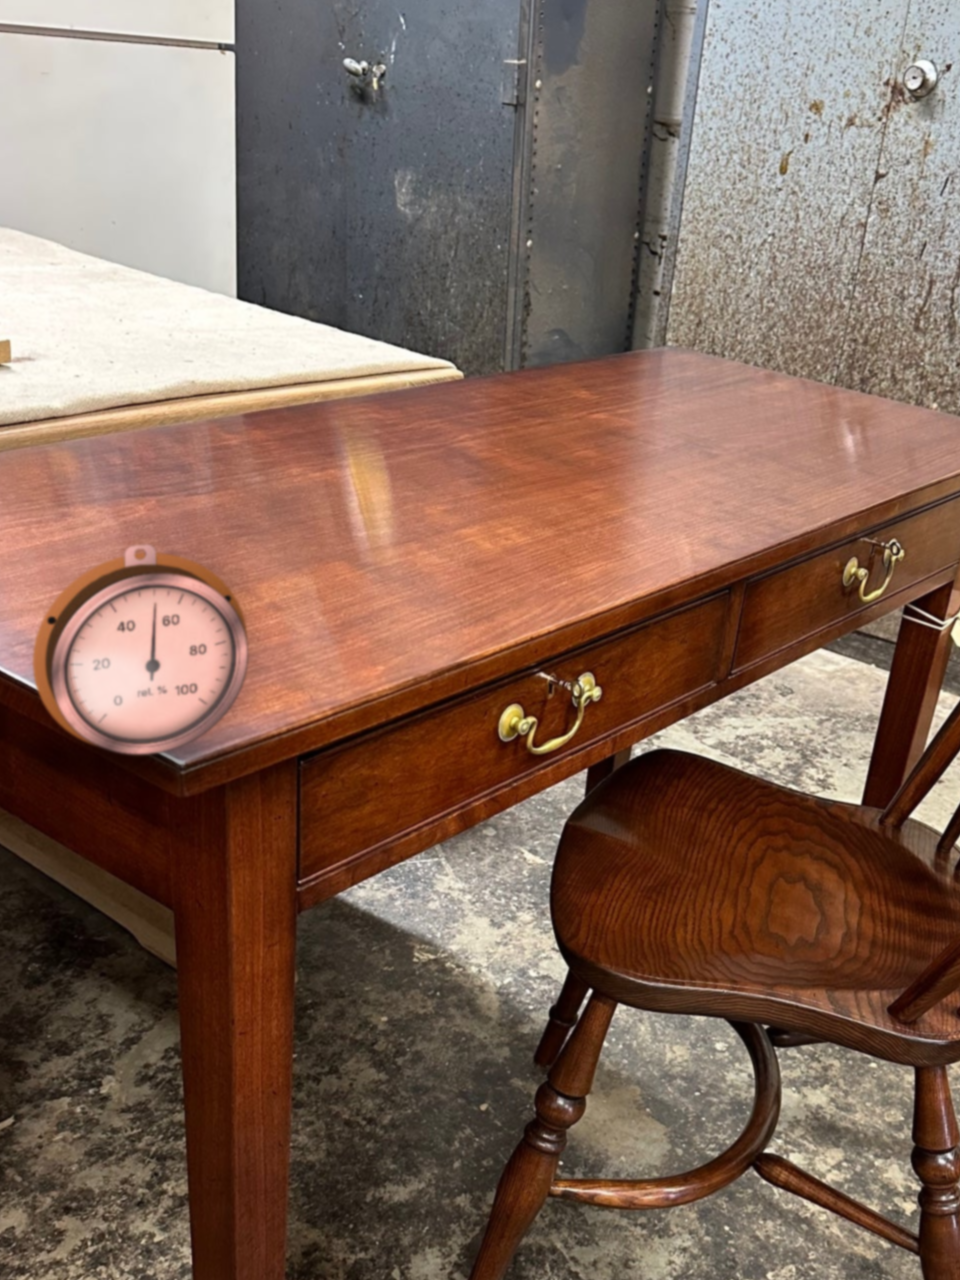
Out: 52%
